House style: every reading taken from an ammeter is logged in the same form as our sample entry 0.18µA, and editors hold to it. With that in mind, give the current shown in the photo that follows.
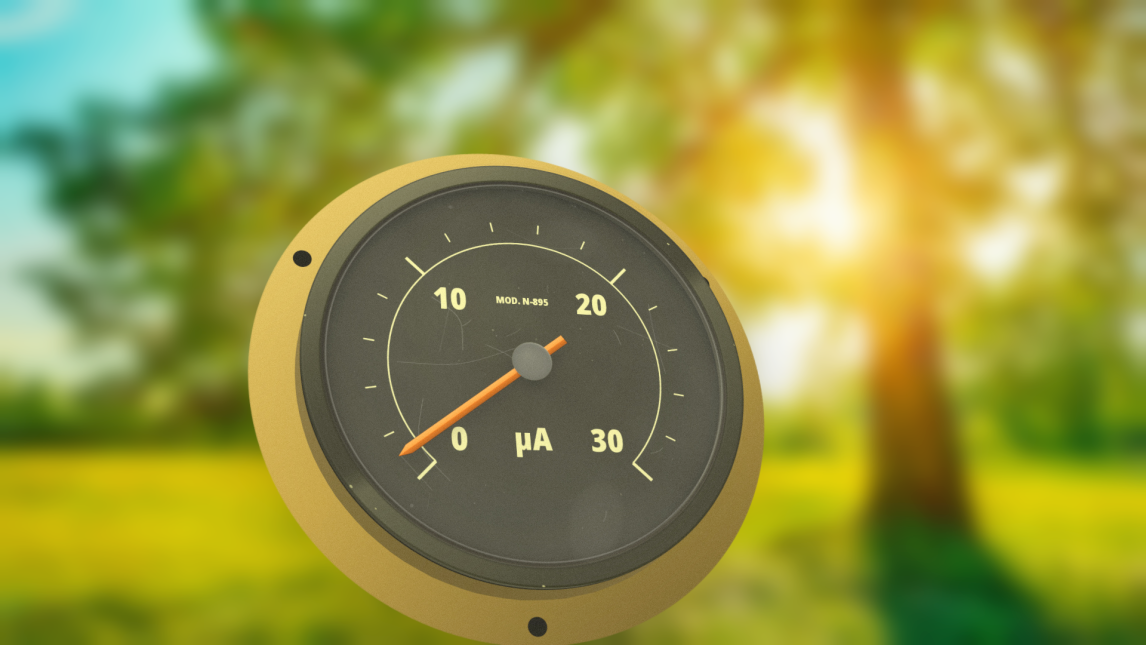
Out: 1µA
